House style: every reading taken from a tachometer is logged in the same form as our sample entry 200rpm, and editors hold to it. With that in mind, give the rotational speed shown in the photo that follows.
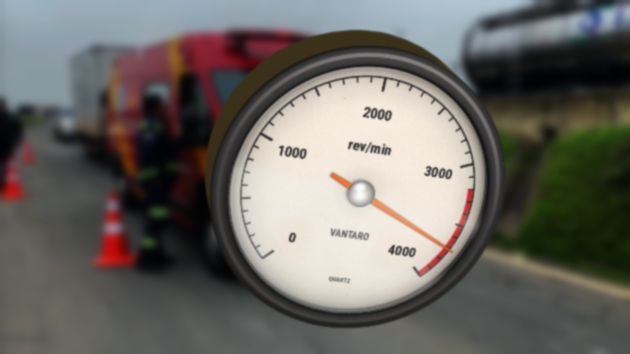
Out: 3700rpm
